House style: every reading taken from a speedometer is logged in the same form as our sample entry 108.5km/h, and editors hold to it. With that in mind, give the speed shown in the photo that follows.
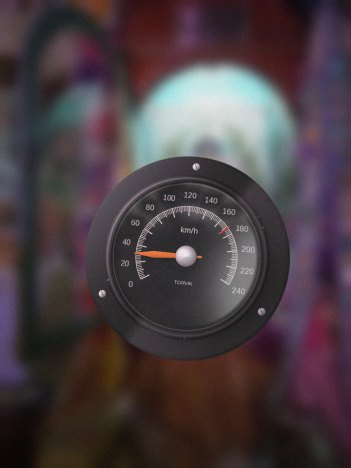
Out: 30km/h
